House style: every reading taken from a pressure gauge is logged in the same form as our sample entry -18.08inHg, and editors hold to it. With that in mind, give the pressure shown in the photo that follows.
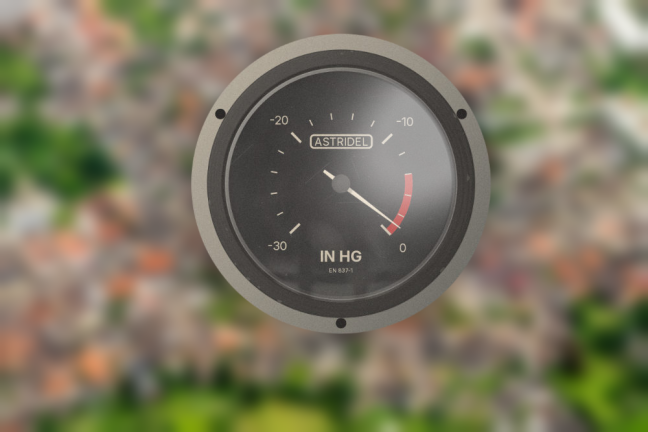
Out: -1inHg
